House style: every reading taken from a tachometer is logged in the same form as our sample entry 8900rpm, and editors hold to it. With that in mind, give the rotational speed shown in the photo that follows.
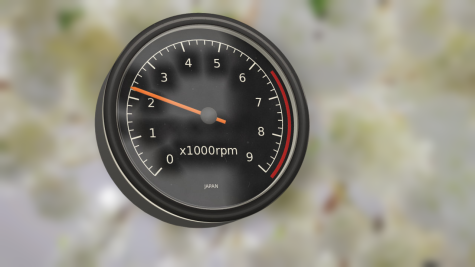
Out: 2200rpm
